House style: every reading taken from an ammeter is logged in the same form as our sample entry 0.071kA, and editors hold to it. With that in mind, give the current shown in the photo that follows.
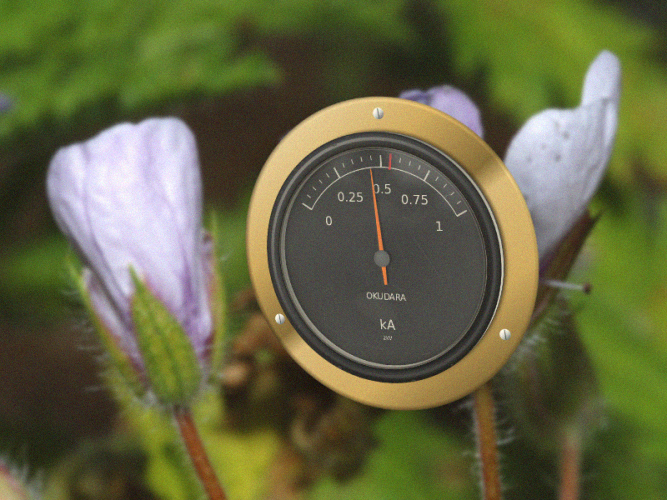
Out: 0.45kA
